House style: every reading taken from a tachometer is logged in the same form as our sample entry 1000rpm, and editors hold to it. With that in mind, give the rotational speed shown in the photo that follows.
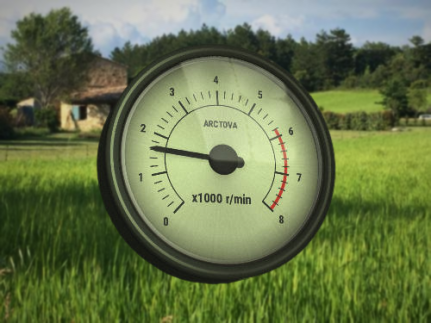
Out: 1600rpm
